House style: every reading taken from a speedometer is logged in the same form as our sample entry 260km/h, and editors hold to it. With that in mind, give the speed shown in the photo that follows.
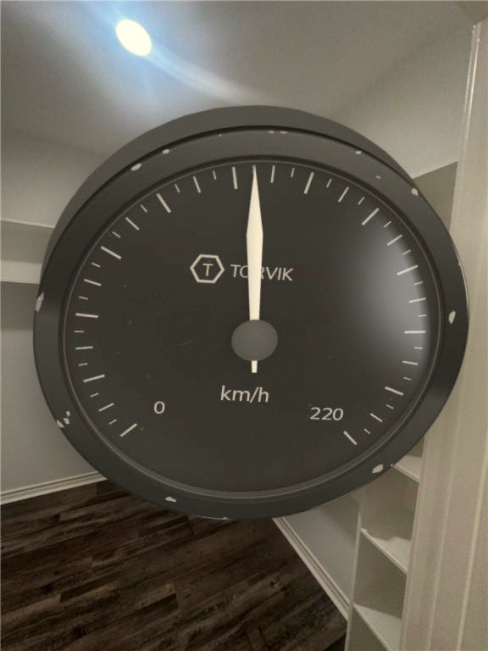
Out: 105km/h
